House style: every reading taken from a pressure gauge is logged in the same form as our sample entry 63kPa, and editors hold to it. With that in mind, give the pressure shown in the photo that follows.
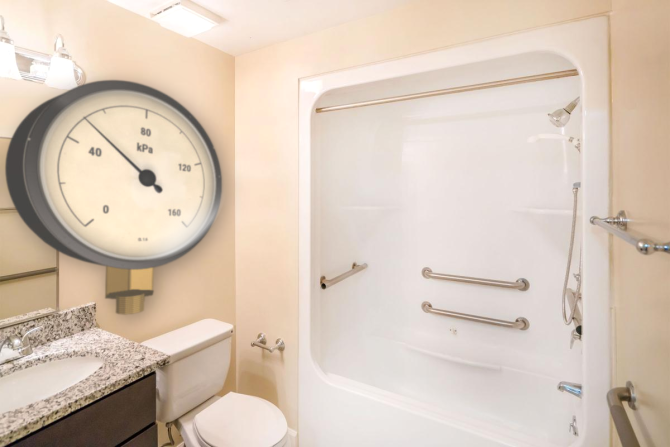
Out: 50kPa
